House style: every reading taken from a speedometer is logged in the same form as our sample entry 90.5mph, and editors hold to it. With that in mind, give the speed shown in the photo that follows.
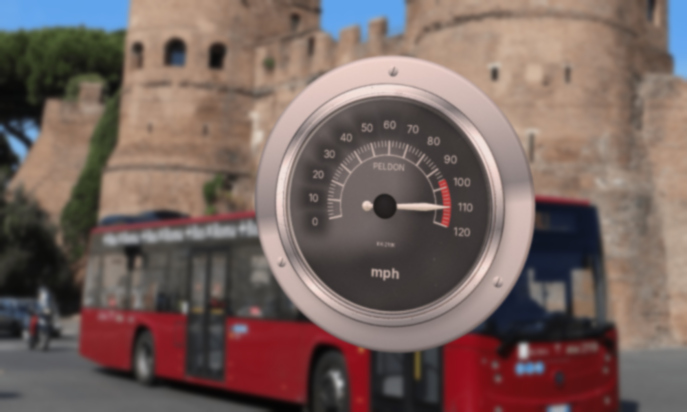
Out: 110mph
